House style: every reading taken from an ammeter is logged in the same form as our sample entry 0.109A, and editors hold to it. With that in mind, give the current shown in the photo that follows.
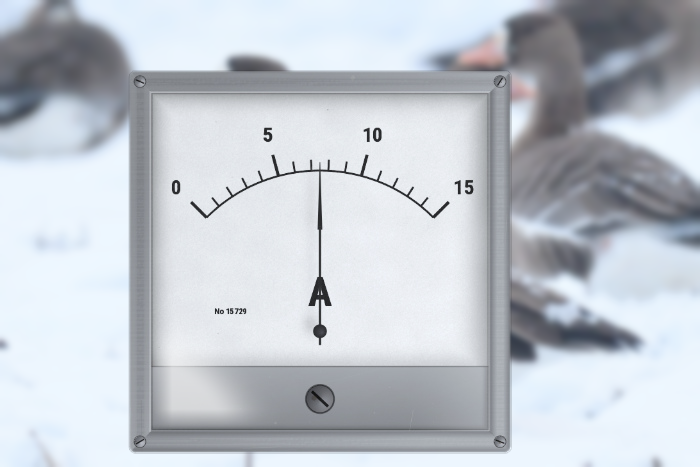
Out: 7.5A
